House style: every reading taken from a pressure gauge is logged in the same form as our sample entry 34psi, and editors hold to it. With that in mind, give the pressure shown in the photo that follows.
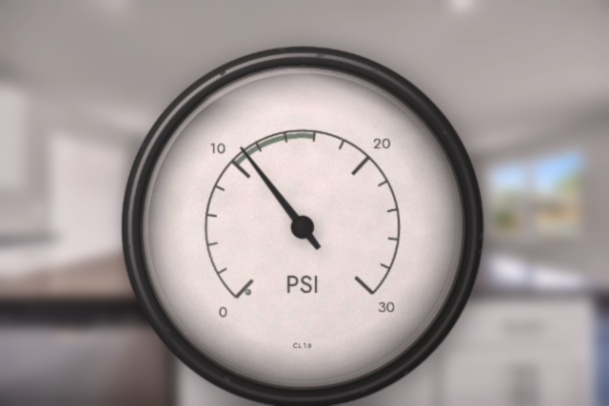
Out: 11psi
